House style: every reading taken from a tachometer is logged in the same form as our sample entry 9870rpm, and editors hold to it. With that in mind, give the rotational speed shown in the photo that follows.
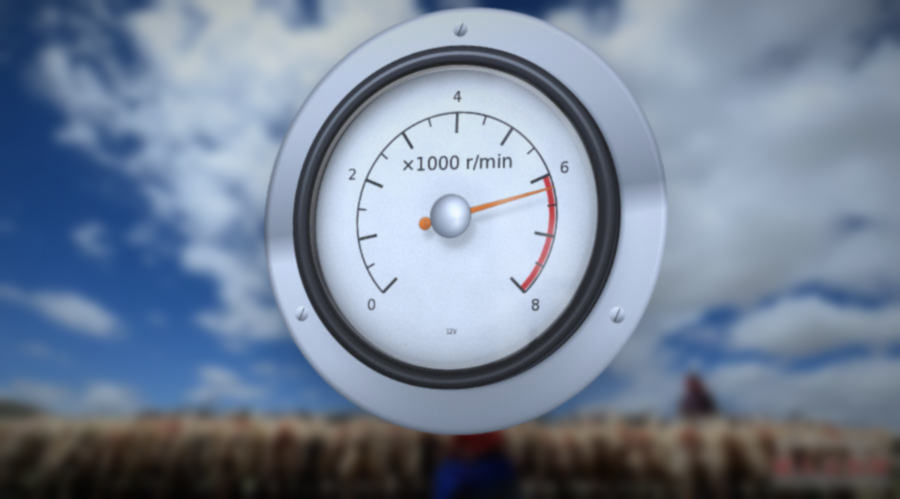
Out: 6250rpm
